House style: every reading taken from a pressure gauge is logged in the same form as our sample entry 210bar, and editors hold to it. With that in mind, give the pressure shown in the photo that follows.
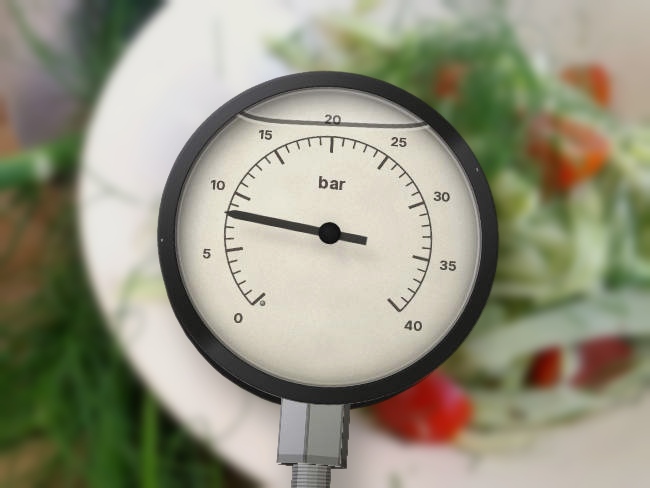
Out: 8bar
